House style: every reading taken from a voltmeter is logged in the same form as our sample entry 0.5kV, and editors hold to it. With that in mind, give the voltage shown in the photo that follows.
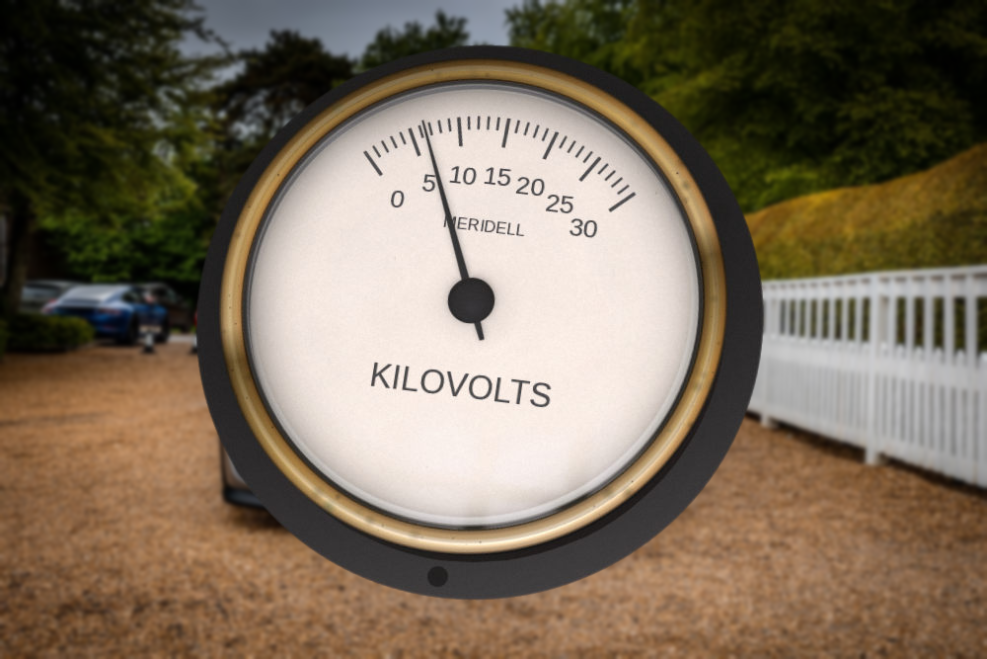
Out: 6.5kV
